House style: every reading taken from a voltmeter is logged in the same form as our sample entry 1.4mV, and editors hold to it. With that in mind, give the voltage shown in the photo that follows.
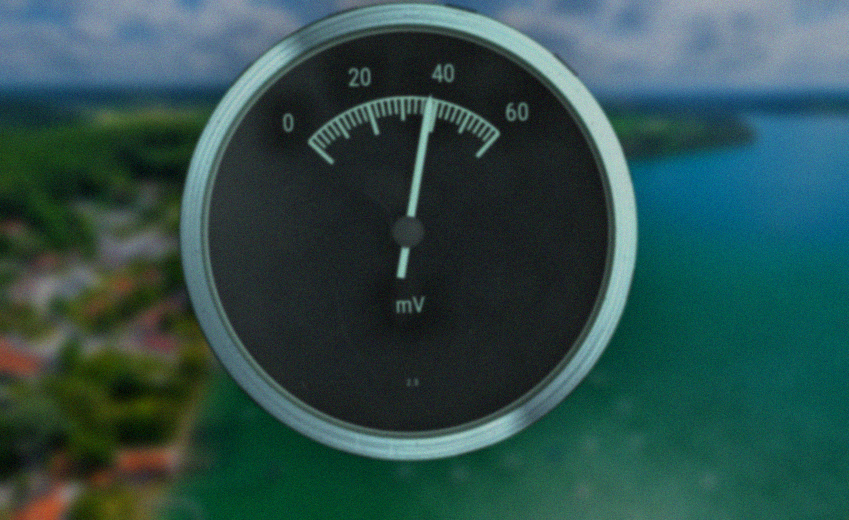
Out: 38mV
